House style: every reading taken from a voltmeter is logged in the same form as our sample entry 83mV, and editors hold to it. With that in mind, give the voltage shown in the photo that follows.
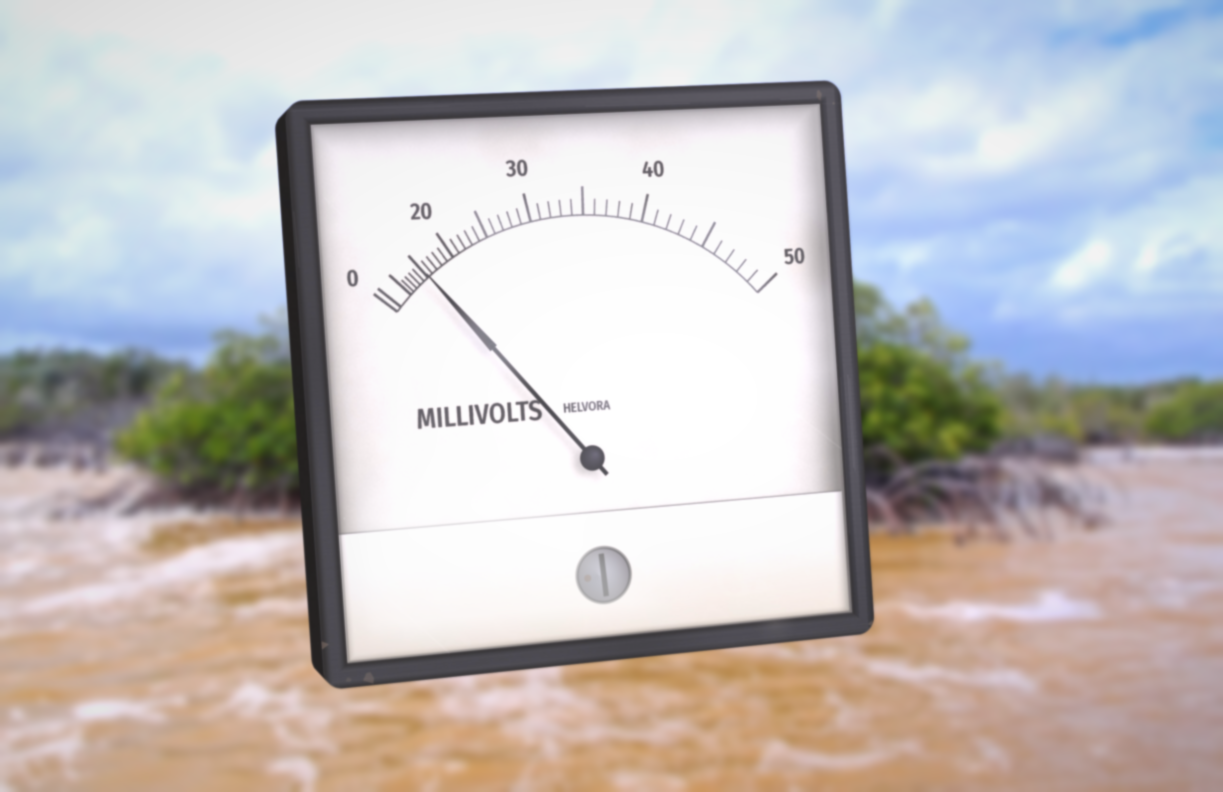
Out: 15mV
